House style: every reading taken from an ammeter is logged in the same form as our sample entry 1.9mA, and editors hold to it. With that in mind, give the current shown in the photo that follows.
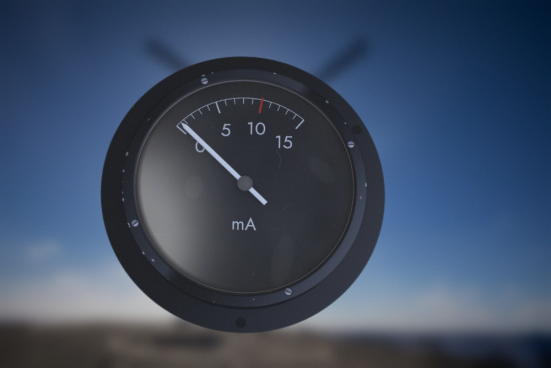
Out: 0.5mA
